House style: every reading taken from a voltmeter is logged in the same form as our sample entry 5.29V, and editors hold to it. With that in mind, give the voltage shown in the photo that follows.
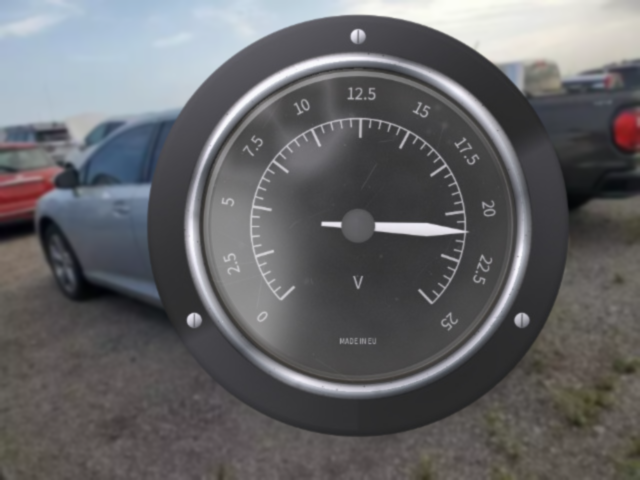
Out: 21V
